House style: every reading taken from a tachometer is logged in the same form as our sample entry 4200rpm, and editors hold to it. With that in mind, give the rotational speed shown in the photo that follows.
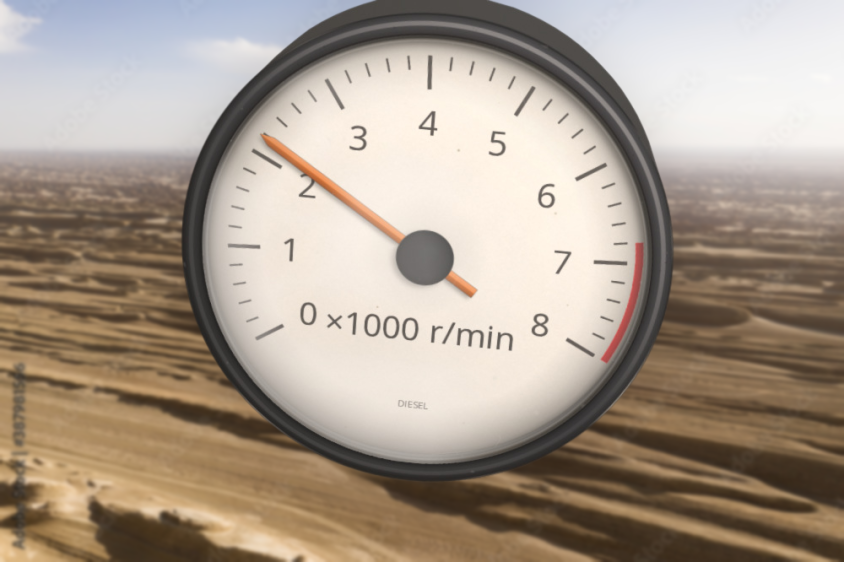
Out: 2200rpm
